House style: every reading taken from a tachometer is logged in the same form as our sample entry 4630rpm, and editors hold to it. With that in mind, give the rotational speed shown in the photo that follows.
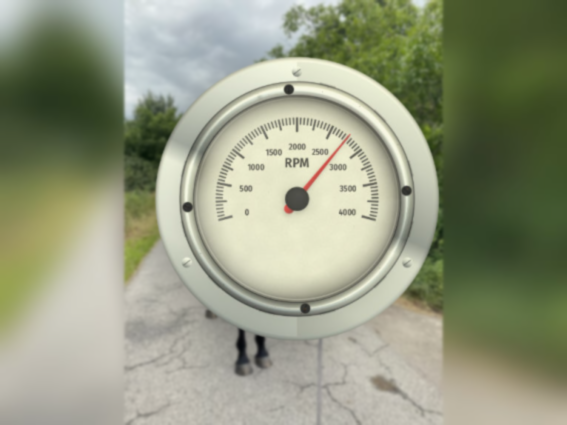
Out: 2750rpm
